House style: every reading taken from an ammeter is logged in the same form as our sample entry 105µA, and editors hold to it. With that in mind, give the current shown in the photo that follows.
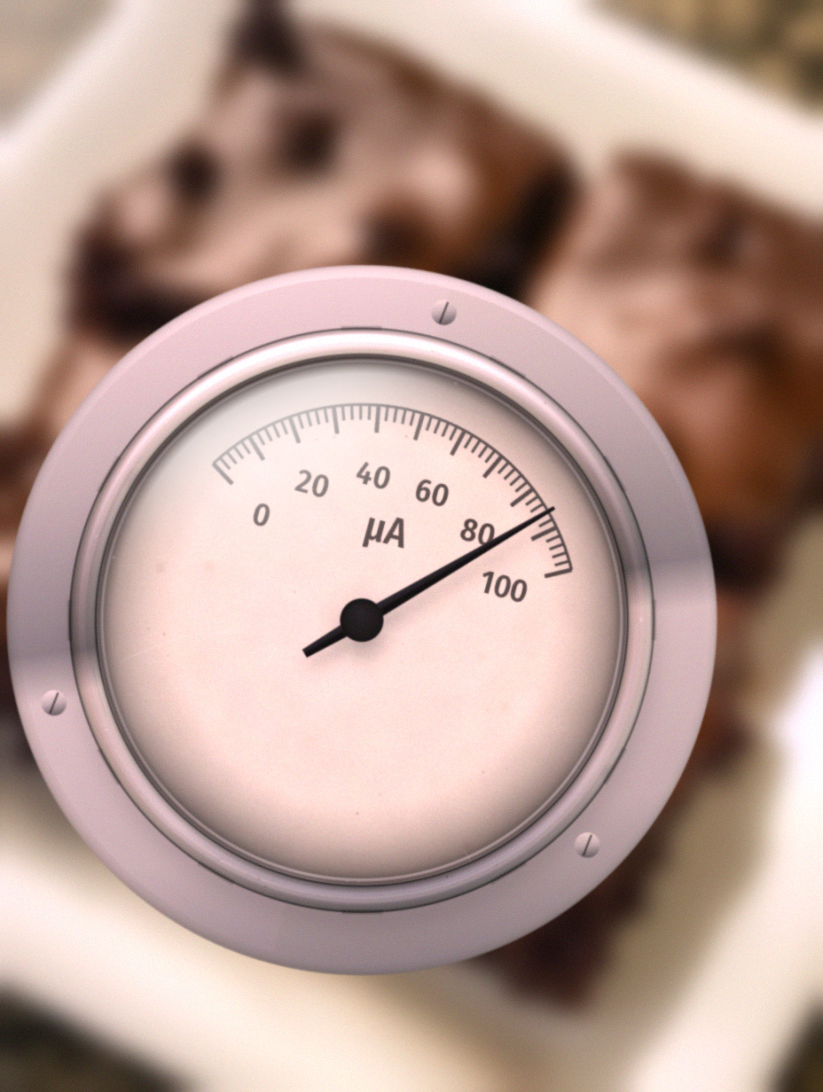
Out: 86µA
